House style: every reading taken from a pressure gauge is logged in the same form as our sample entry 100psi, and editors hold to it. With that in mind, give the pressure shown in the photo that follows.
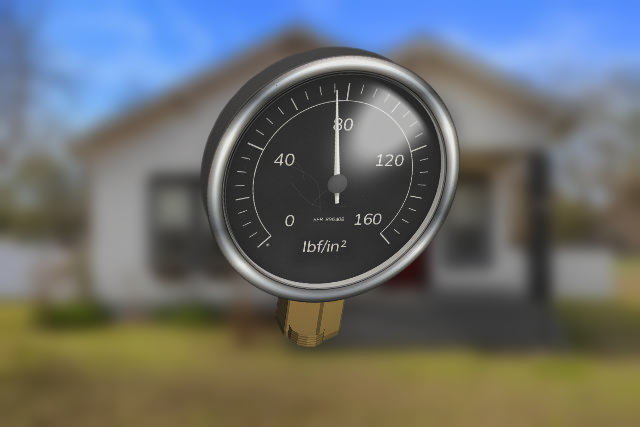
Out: 75psi
